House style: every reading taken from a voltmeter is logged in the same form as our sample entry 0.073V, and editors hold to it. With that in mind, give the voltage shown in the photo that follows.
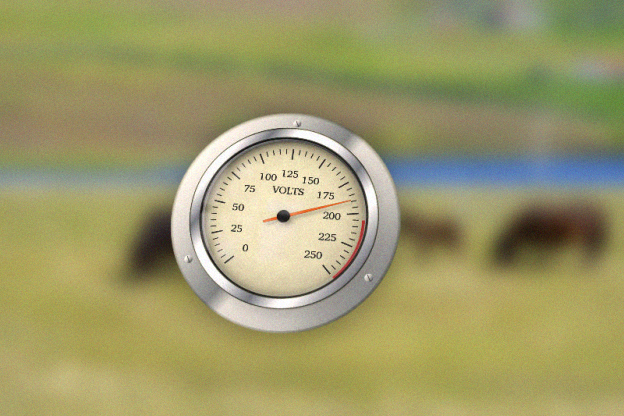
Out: 190V
